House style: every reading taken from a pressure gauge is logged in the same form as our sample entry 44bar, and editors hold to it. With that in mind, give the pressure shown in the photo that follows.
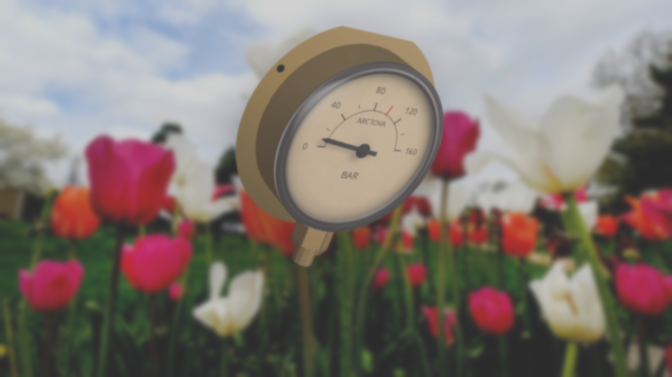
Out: 10bar
